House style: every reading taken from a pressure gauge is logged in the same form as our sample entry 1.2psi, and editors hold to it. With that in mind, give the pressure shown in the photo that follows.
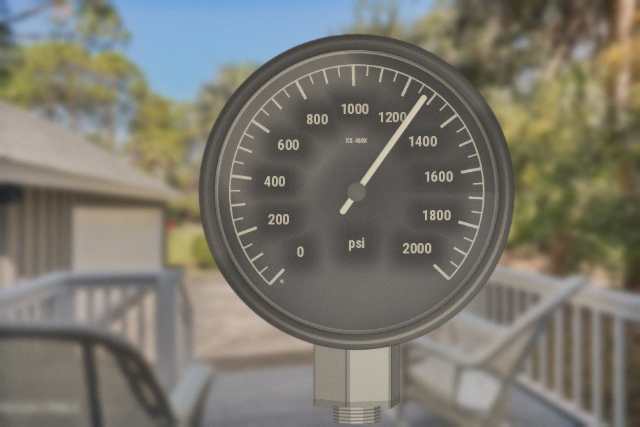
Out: 1275psi
